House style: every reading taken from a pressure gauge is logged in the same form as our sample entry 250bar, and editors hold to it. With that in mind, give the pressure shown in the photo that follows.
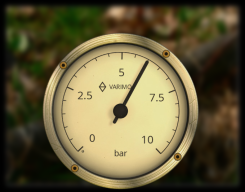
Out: 6bar
